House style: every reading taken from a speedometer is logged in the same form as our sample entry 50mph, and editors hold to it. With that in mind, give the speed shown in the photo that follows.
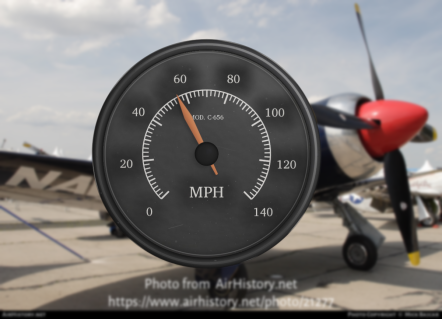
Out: 56mph
